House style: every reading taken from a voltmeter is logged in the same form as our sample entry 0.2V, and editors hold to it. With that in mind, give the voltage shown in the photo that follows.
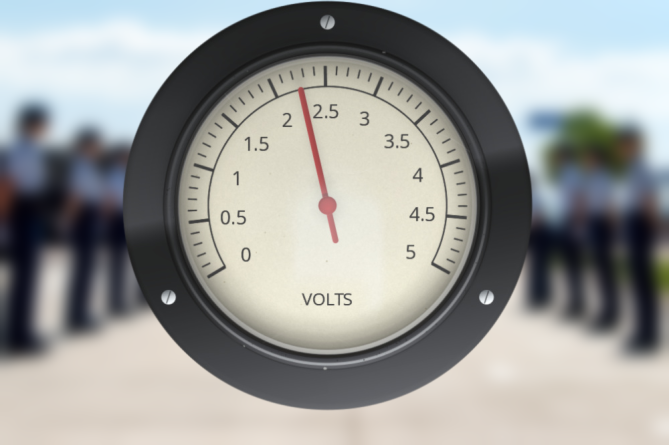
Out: 2.25V
